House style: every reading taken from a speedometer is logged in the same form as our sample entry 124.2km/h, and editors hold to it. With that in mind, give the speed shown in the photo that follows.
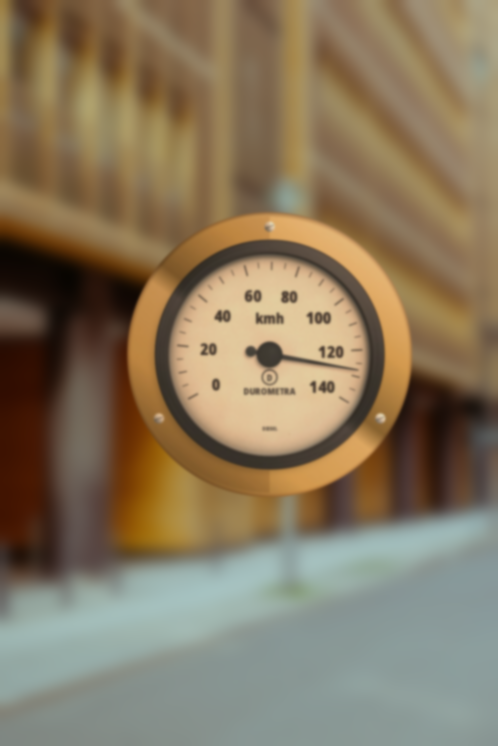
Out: 127.5km/h
